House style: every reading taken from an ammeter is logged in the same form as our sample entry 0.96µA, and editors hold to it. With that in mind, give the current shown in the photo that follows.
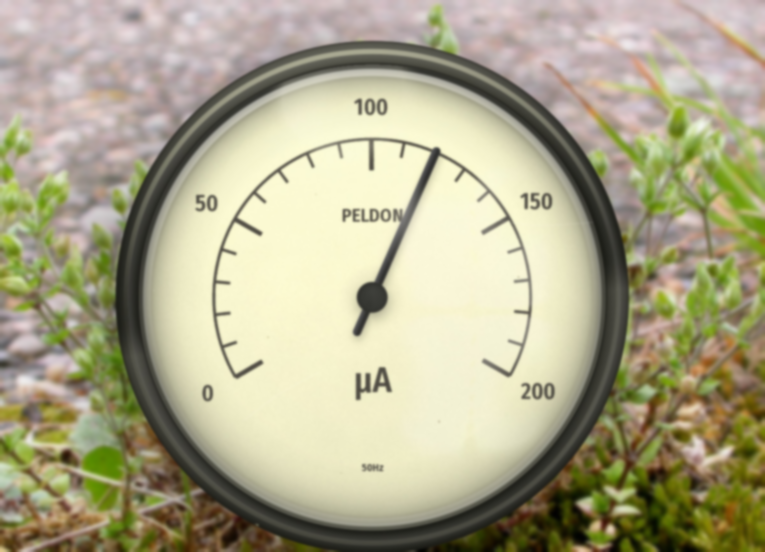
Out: 120µA
